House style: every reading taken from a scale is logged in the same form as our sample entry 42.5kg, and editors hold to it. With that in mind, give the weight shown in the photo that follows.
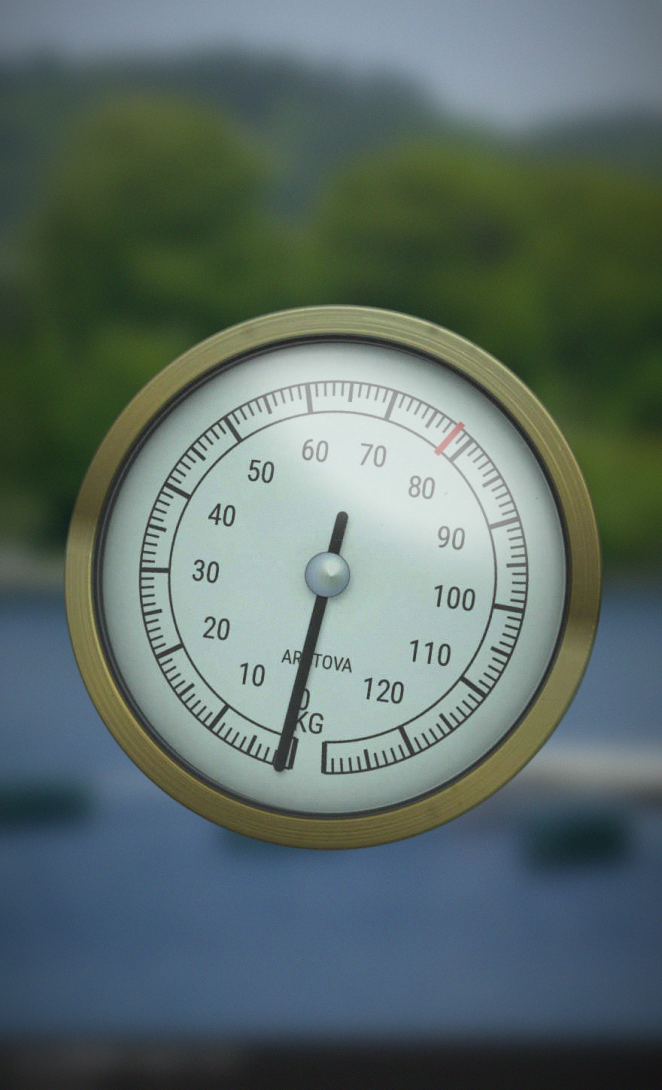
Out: 1kg
